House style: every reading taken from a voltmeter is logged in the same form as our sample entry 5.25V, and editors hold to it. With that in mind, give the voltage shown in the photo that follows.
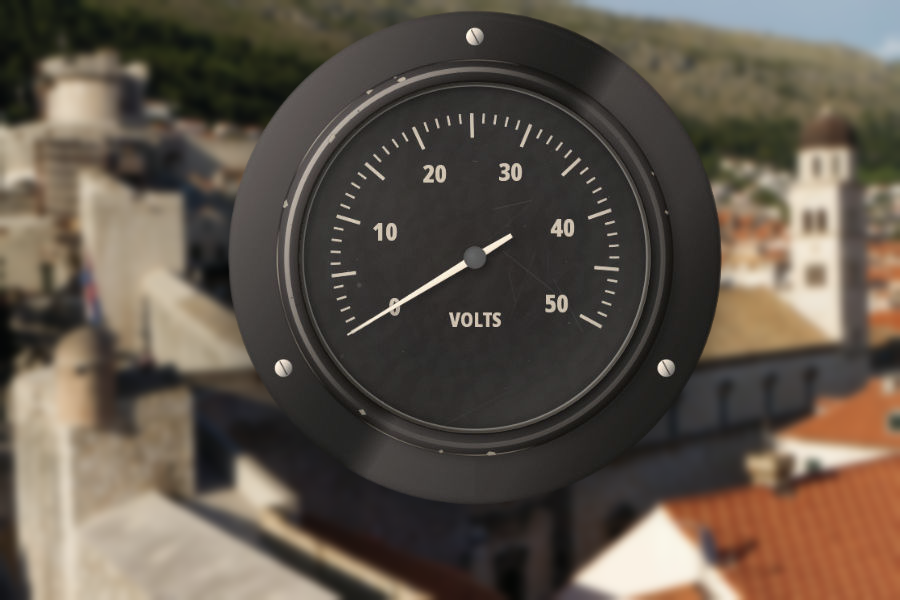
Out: 0V
